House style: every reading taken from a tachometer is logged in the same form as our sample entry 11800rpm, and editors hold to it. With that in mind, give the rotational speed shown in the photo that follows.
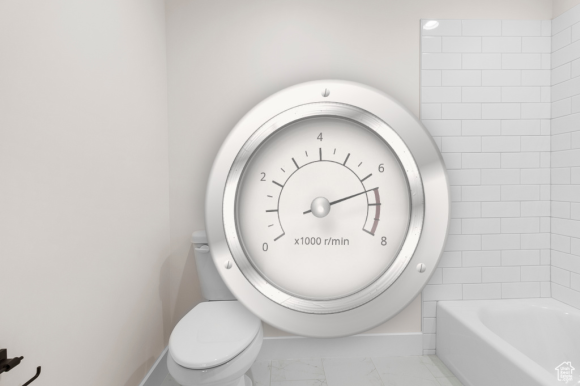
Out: 6500rpm
